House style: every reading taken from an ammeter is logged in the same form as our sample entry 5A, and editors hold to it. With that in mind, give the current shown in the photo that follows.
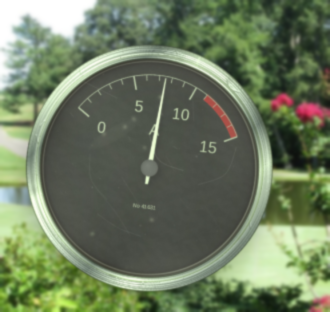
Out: 7.5A
